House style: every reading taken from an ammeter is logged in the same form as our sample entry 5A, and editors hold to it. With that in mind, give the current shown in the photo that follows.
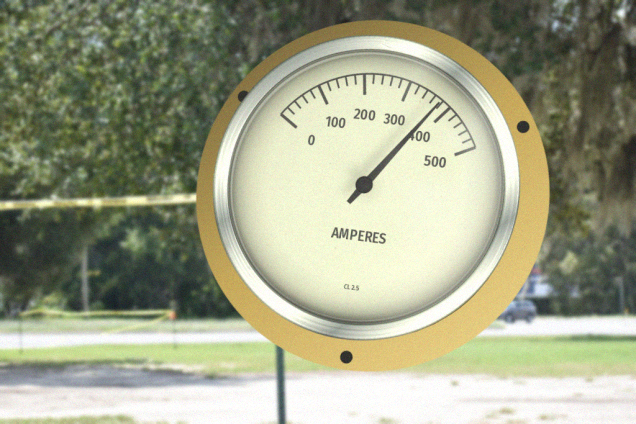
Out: 380A
